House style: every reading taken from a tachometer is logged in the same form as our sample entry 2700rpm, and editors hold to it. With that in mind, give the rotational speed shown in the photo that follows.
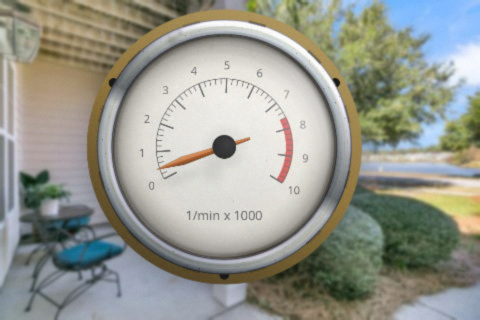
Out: 400rpm
